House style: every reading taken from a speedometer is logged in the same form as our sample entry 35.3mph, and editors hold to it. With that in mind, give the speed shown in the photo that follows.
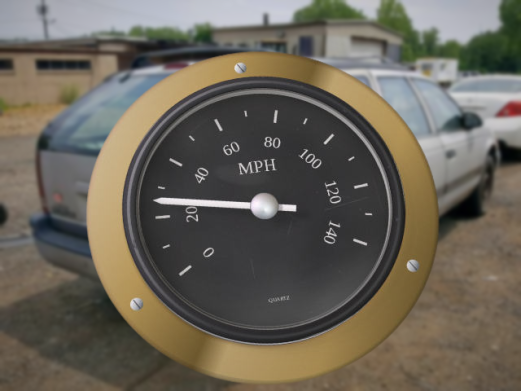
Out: 25mph
